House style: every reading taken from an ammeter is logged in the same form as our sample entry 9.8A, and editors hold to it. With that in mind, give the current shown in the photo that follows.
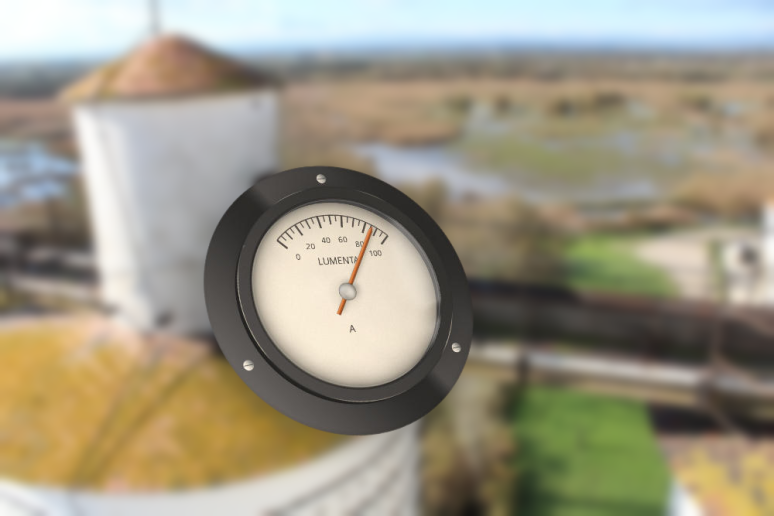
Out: 85A
